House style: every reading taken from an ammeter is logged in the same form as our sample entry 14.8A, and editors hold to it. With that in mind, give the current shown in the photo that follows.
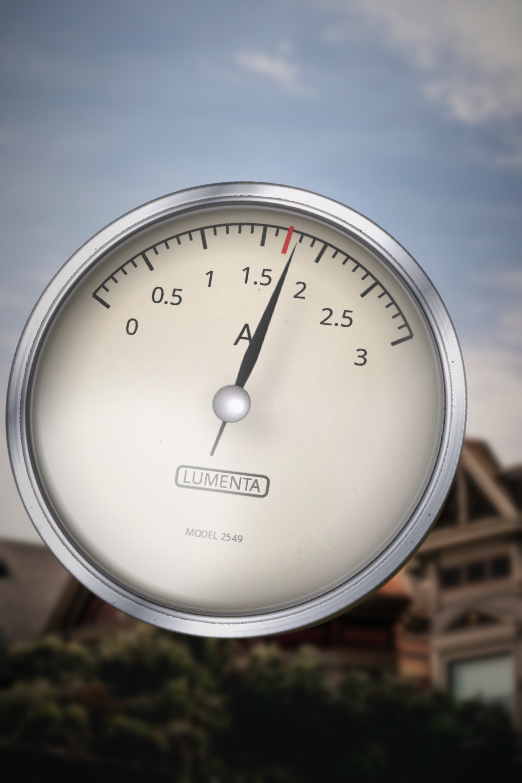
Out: 1.8A
